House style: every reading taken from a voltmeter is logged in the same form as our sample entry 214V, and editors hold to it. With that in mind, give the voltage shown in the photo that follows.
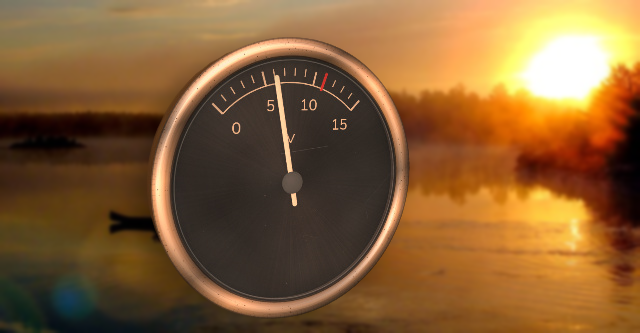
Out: 6V
